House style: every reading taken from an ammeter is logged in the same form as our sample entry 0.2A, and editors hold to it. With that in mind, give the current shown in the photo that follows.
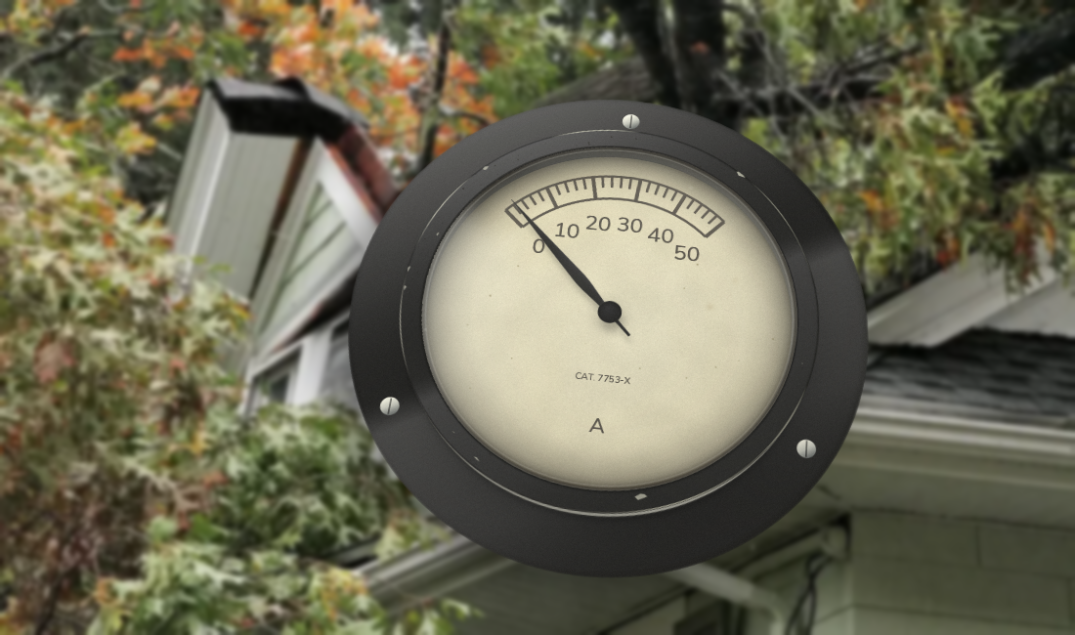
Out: 2A
